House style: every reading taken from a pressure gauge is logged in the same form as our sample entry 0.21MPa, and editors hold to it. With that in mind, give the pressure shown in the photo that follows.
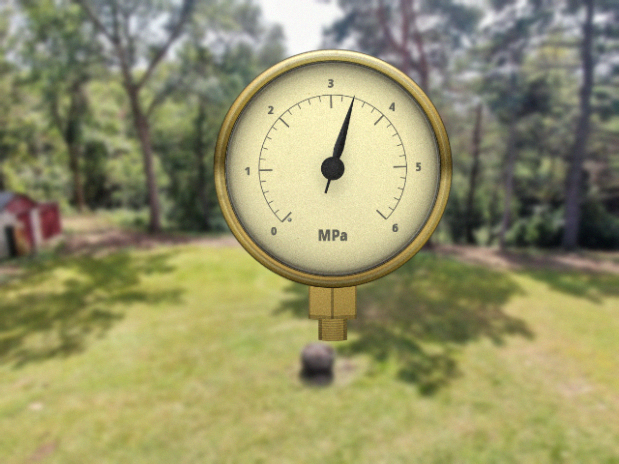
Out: 3.4MPa
